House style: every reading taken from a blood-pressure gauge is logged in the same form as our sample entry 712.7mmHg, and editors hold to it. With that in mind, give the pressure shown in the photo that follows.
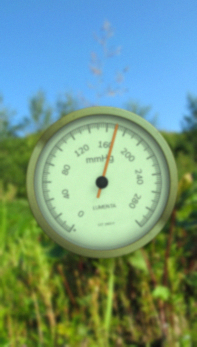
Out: 170mmHg
